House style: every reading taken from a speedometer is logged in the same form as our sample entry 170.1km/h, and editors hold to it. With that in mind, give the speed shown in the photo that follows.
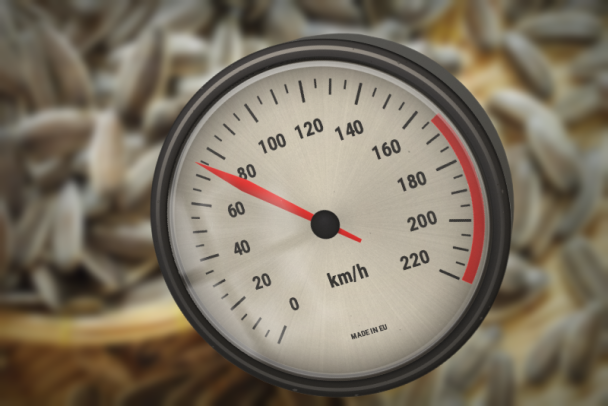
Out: 75km/h
